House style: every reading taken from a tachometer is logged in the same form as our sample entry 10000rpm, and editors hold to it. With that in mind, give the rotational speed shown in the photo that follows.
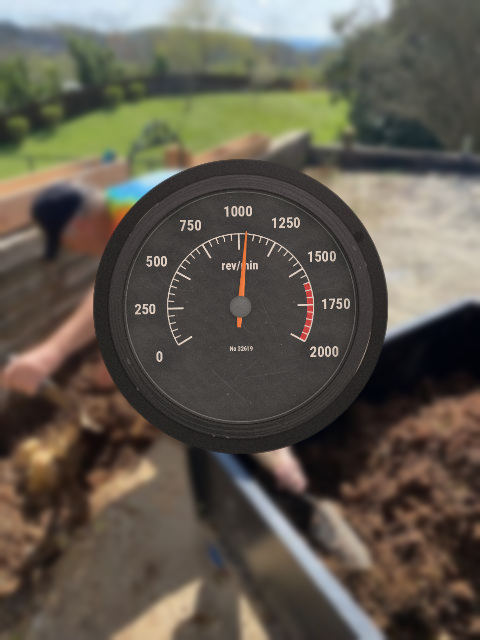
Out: 1050rpm
